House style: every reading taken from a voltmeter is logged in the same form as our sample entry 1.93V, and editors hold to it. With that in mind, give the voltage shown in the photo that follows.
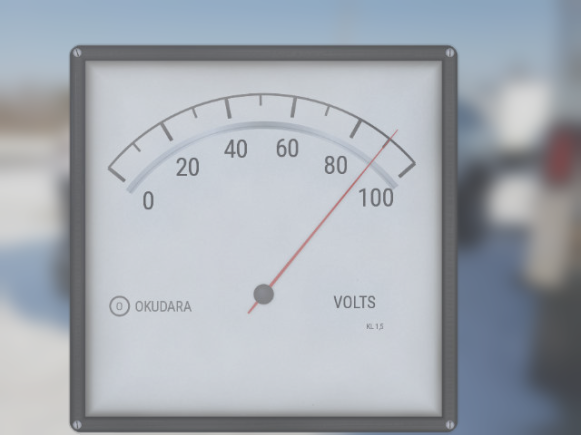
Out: 90V
